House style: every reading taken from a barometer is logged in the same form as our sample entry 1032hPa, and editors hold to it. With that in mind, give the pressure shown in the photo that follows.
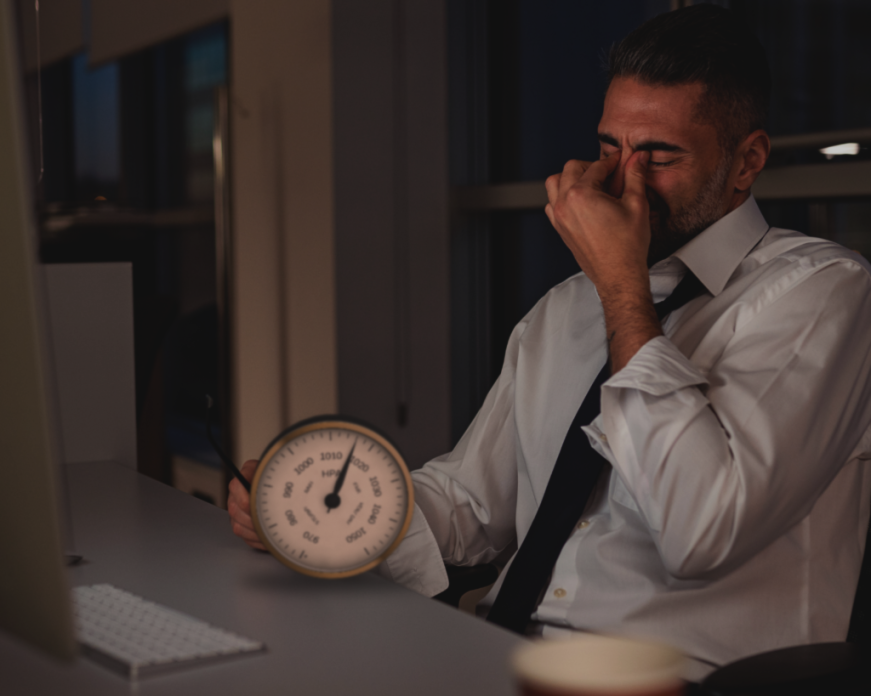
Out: 1016hPa
